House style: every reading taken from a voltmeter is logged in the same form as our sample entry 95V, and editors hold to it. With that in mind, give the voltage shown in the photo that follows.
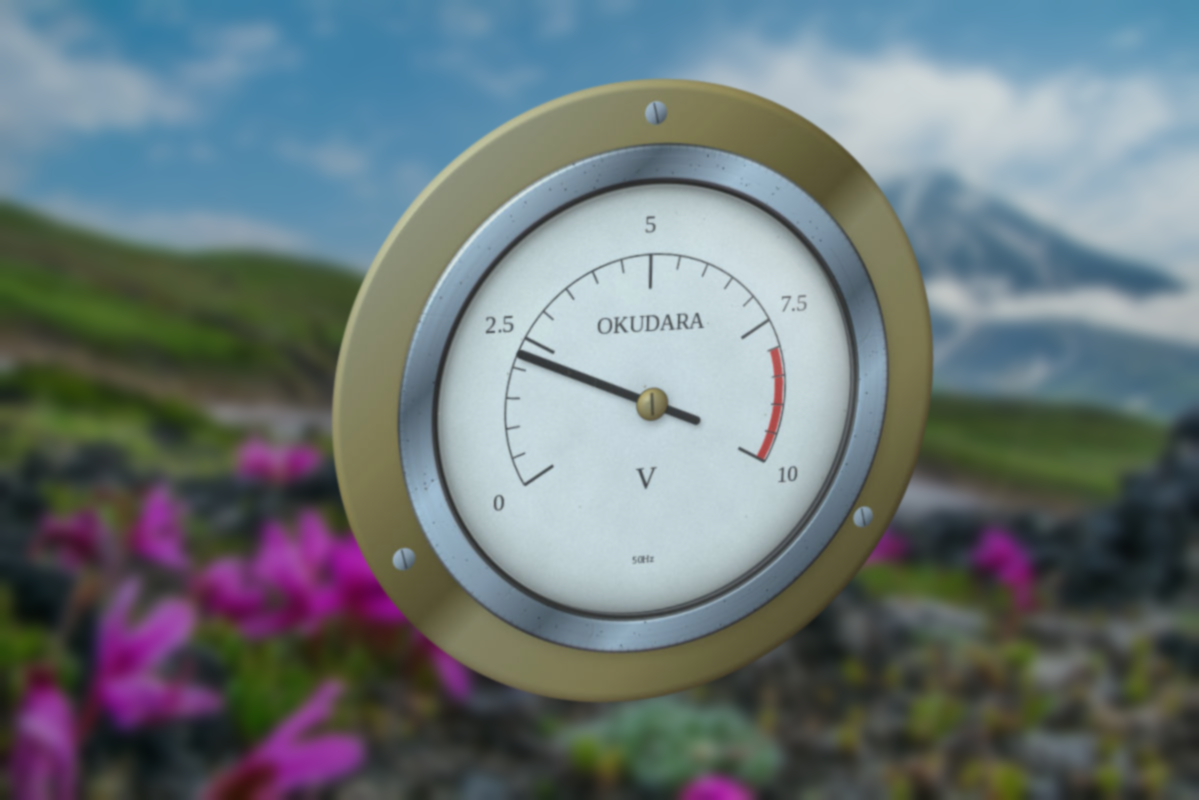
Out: 2.25V
